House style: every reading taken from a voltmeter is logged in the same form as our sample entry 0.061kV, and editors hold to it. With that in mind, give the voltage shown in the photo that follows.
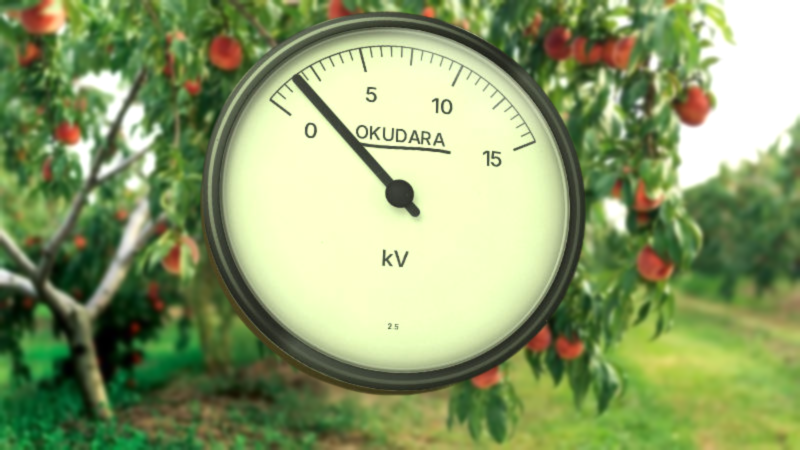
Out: 1.5kV
